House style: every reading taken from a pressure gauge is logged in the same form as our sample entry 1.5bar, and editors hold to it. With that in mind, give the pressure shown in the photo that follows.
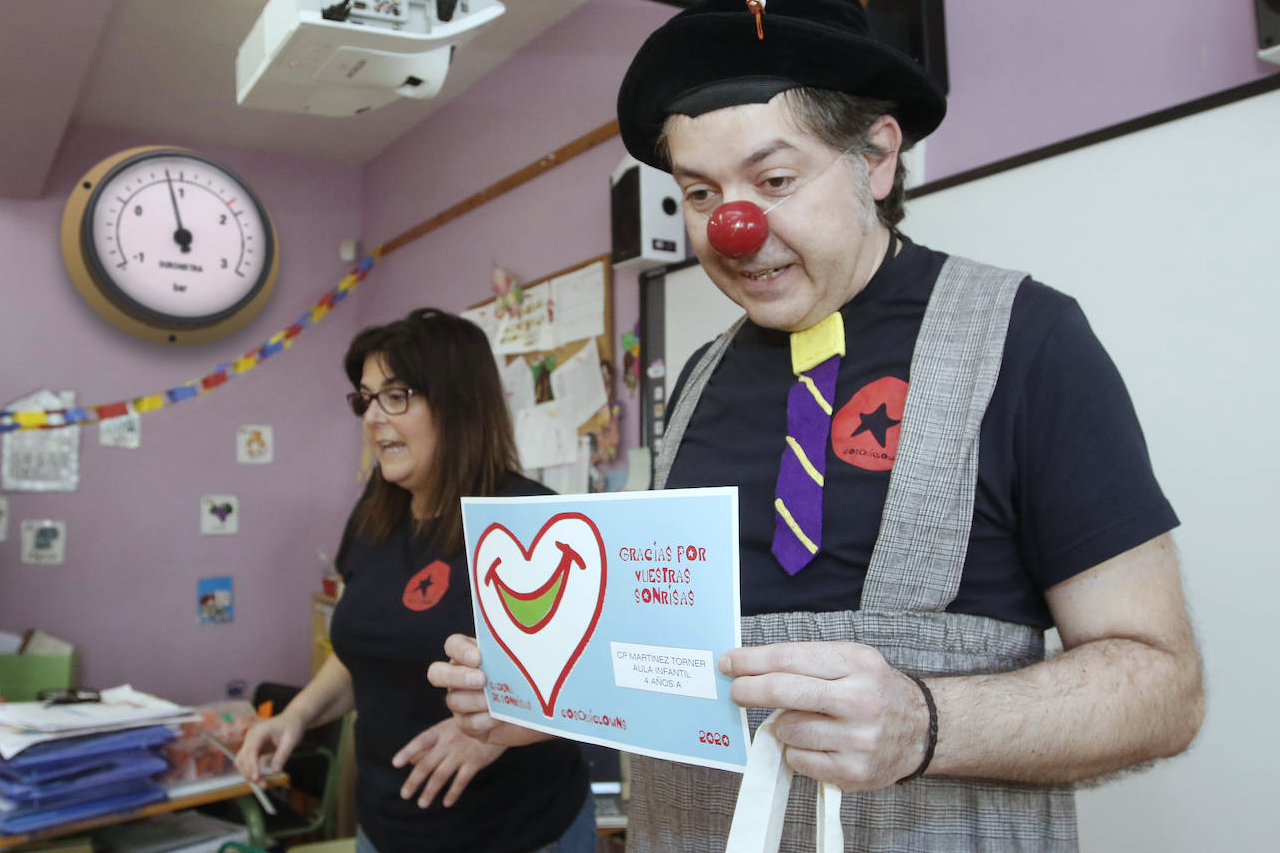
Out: 0.8bar
